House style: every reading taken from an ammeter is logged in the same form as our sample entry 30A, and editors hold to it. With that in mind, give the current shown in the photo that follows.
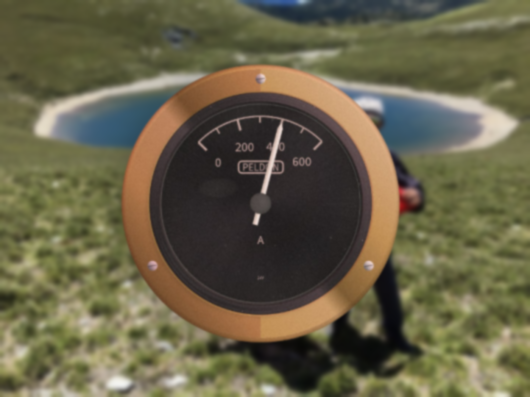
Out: 400A
